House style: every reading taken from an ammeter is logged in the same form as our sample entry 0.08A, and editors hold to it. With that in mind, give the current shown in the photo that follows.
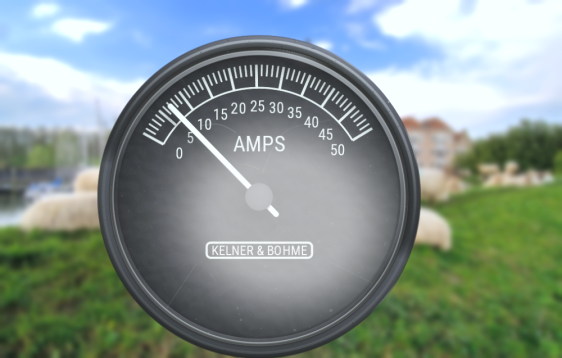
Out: 7A
